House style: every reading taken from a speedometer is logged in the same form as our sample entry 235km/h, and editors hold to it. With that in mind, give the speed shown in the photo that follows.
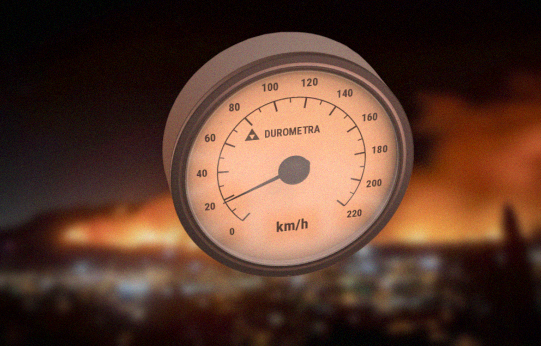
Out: 20km/h
